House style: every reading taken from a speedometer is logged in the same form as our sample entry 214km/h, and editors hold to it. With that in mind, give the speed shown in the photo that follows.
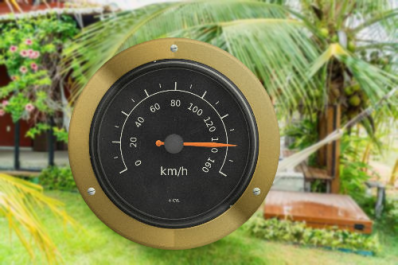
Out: 140km/h
